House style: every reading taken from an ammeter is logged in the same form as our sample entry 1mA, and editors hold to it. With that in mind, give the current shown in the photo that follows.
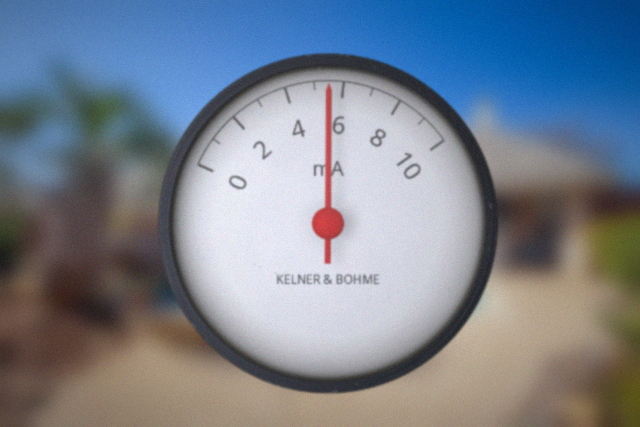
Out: 5.5mA
